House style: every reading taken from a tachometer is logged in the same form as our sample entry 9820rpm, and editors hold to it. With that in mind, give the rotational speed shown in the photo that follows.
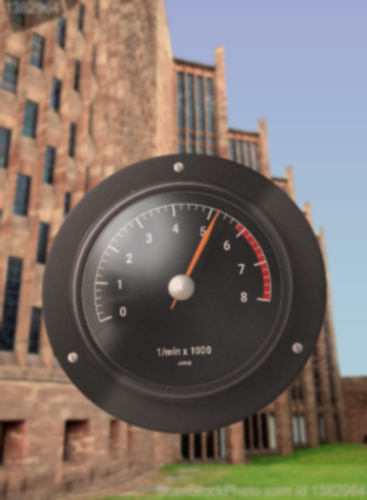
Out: 5200rpm
